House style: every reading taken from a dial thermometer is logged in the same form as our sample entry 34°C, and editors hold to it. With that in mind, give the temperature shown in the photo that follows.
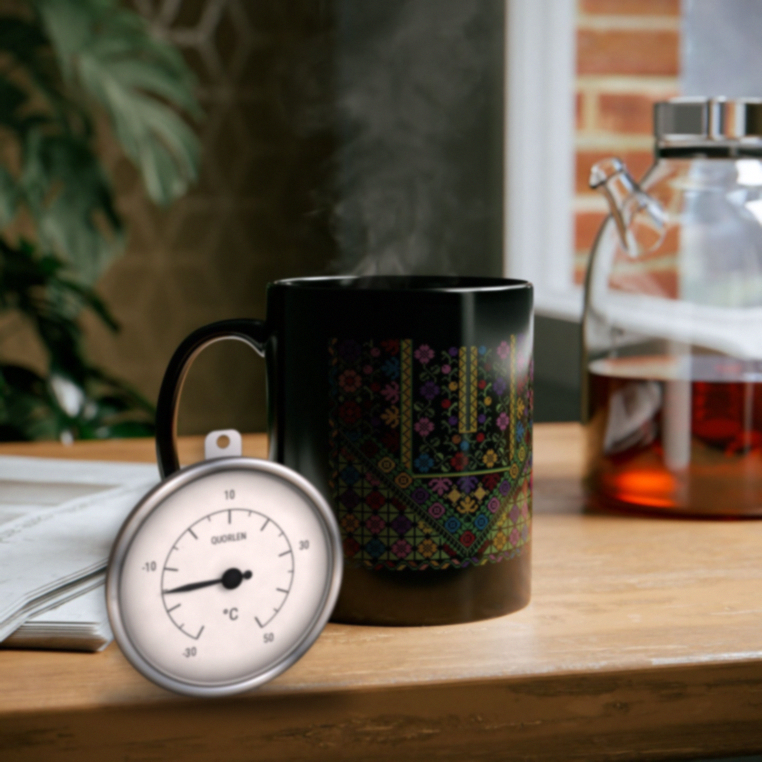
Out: -15°C
